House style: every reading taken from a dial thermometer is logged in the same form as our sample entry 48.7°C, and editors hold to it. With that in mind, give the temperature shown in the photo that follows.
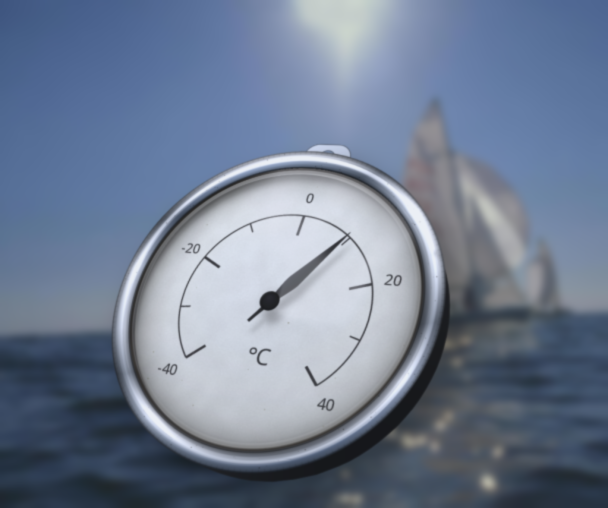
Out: 10°C
